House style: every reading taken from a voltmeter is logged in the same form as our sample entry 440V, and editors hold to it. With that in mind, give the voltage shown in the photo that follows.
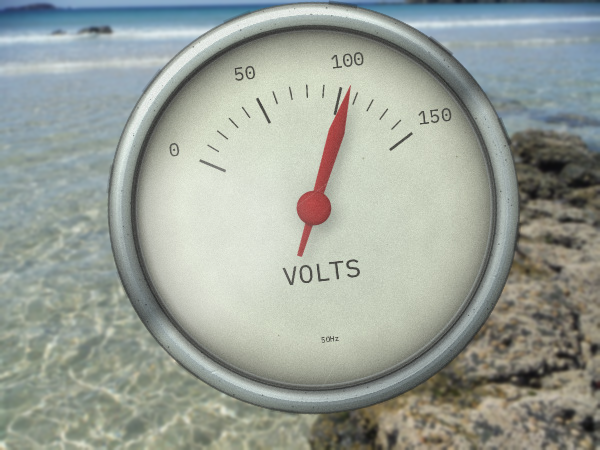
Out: 105V
